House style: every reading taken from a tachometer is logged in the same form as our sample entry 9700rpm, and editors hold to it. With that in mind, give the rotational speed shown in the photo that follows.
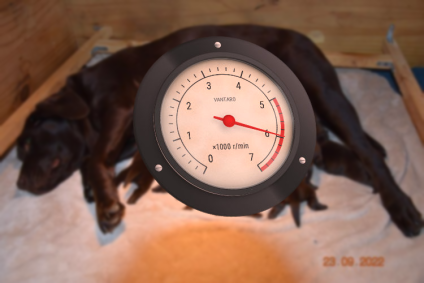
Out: 6000rpm
